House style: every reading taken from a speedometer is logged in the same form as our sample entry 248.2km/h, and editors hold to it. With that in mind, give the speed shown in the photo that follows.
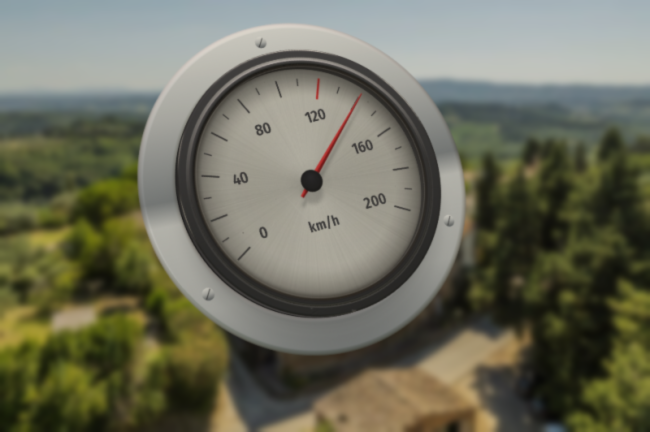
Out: 140km/h
